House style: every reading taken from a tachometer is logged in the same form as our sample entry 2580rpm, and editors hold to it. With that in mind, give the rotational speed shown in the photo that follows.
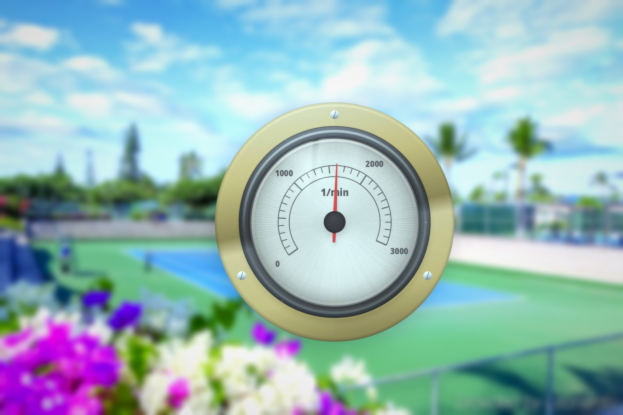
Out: 1600rpm
